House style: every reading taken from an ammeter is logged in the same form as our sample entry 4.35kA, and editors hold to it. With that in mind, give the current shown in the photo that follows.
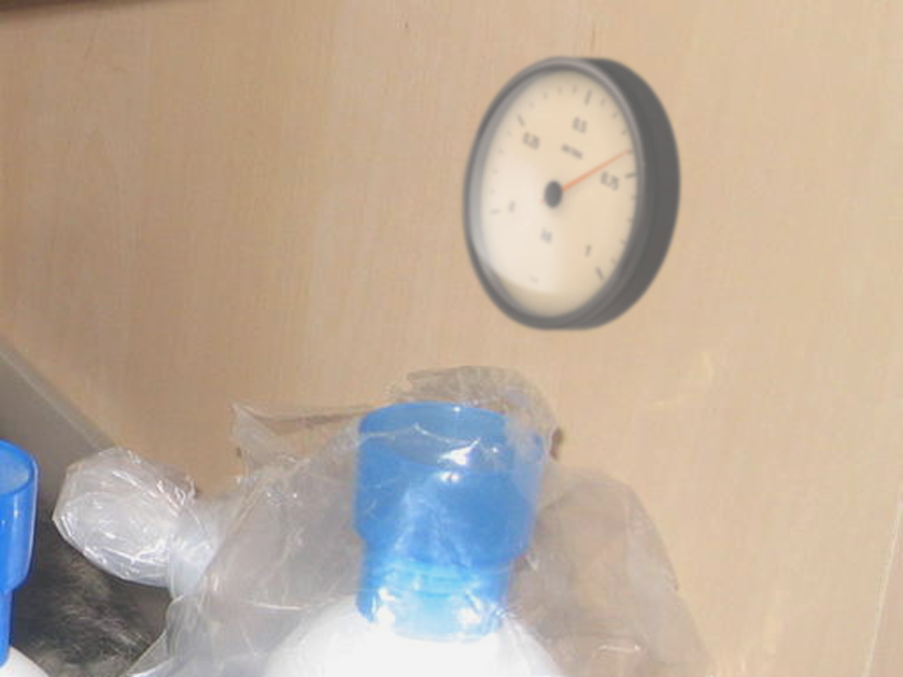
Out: 0.7kA
